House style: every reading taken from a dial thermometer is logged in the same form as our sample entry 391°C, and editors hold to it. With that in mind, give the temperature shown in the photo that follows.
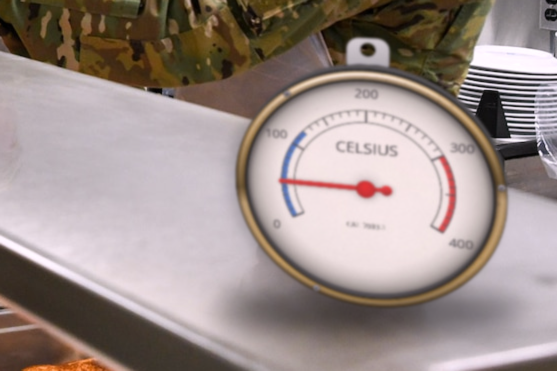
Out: 50°C
